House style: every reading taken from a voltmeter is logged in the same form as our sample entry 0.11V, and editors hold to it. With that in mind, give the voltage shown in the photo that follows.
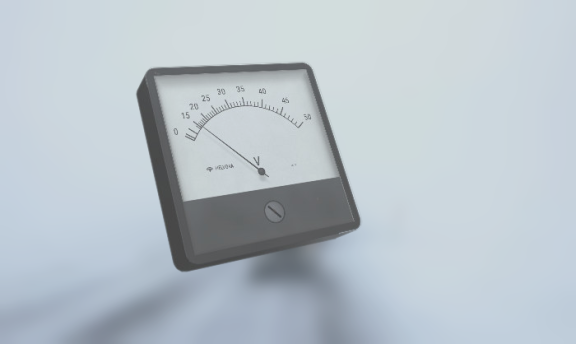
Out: 15V
